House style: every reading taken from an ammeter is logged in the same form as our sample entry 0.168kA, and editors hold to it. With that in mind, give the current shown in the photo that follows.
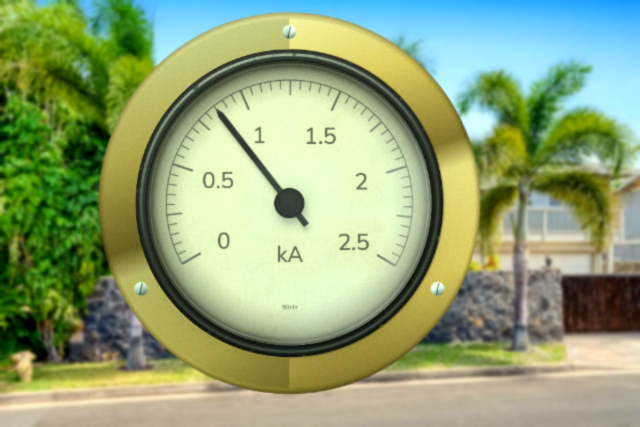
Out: 0.85kA
